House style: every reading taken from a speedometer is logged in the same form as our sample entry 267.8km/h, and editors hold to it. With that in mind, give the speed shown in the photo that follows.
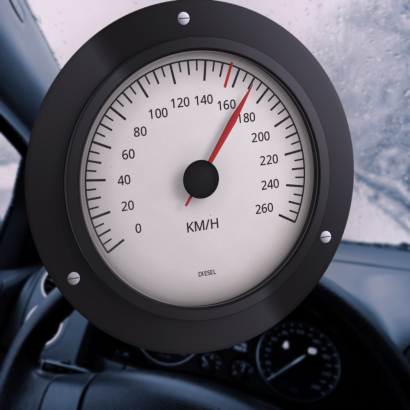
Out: 170km/h
